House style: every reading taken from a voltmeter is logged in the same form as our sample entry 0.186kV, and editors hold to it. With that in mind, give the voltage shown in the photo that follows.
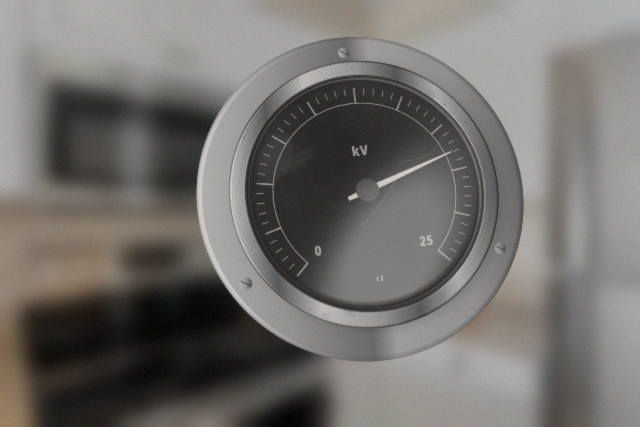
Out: 19kV
